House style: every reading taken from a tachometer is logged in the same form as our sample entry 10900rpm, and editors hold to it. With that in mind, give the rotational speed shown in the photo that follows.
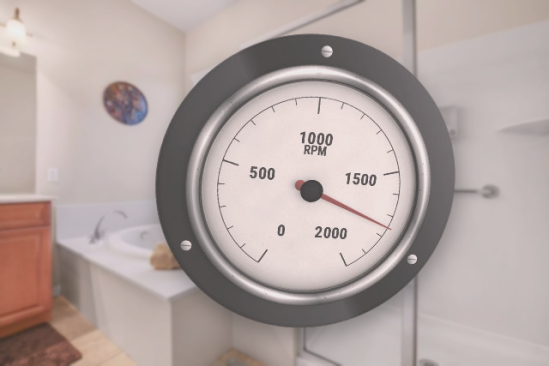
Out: 1750rpm
